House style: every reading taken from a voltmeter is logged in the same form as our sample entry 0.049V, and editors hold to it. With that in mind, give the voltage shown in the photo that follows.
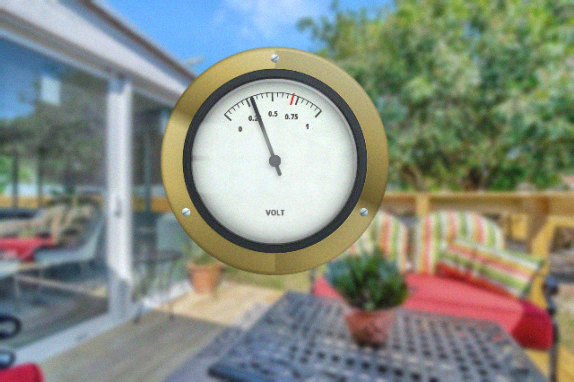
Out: 0.3V
